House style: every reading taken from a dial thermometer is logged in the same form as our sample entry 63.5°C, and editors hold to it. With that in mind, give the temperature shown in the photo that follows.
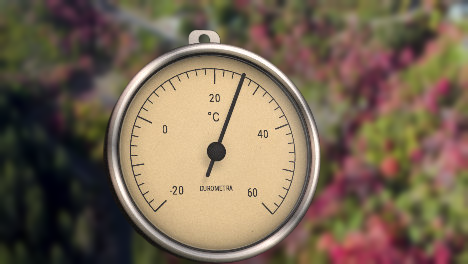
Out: 26°C
